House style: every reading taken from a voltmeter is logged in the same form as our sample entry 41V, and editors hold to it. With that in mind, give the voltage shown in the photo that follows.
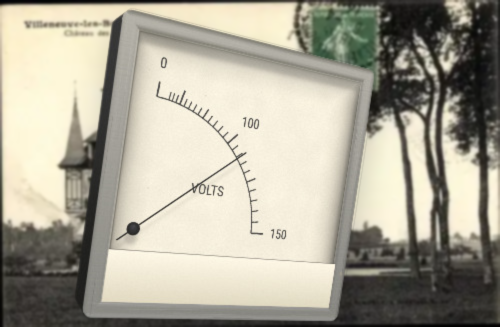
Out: 110V
